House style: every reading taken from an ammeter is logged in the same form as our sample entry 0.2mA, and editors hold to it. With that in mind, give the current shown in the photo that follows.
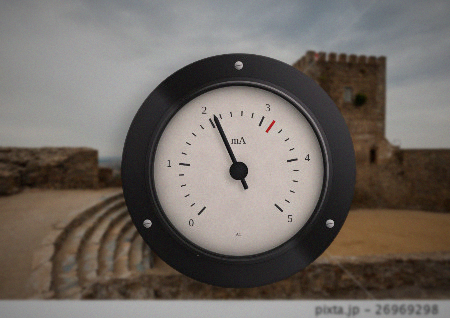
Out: 2.1mA
